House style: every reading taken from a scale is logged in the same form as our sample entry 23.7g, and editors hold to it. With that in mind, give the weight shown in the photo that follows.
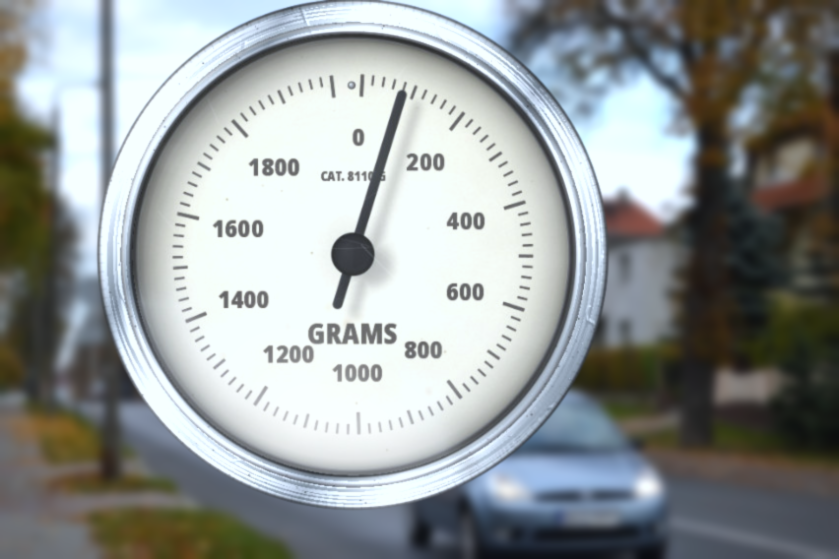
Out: 80g
